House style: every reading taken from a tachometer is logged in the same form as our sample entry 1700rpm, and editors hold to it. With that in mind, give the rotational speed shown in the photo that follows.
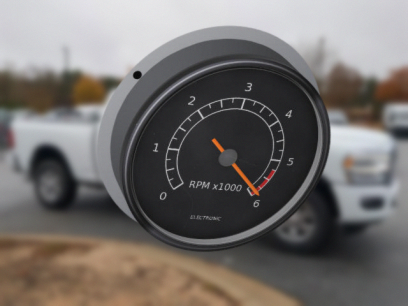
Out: 5875rpm
